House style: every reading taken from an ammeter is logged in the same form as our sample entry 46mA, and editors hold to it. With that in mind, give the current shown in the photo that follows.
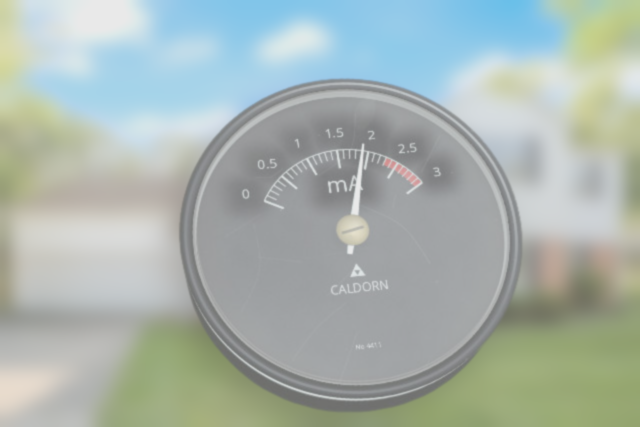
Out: 1.9mA
